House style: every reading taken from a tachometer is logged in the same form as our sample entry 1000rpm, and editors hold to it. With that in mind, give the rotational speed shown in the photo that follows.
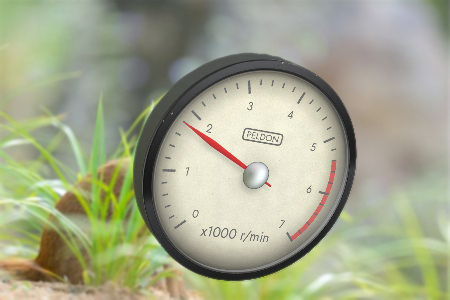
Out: 1800rpm
